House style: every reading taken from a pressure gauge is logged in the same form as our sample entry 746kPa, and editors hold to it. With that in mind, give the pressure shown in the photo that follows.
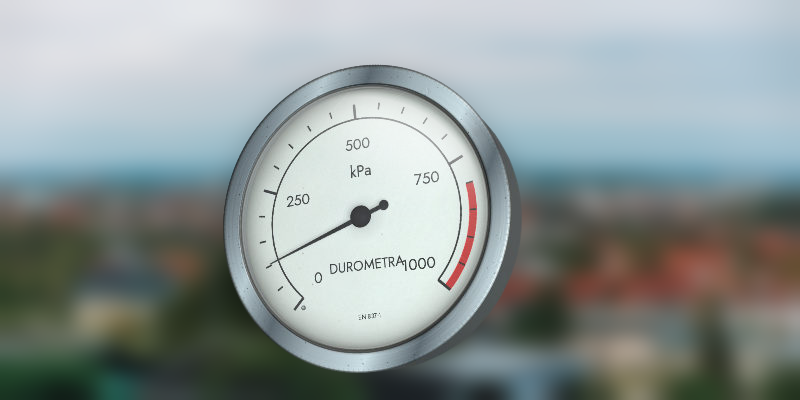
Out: 100kPa
